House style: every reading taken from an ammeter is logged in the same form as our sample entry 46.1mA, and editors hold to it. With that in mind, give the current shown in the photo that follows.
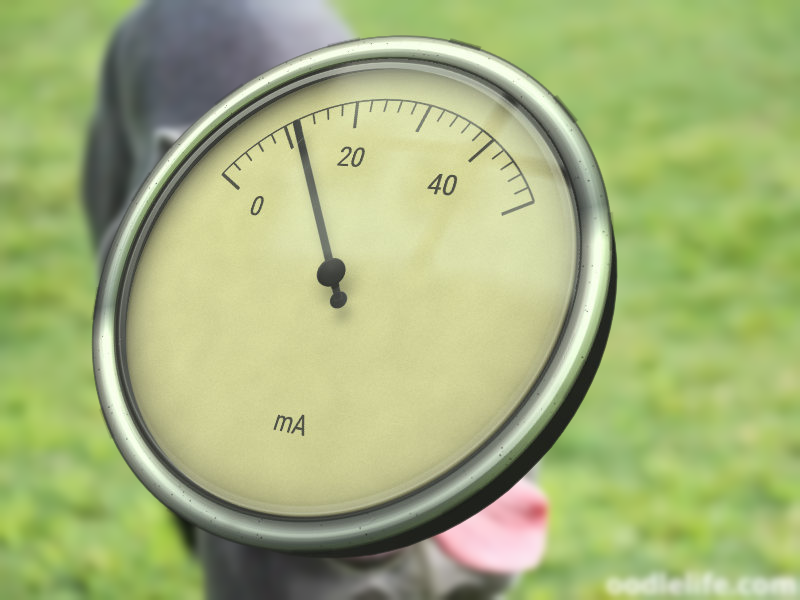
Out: 12mA
